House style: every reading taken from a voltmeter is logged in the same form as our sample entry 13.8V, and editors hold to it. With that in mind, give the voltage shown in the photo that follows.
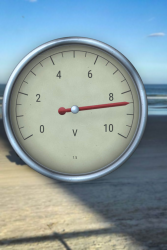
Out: 8.5V
